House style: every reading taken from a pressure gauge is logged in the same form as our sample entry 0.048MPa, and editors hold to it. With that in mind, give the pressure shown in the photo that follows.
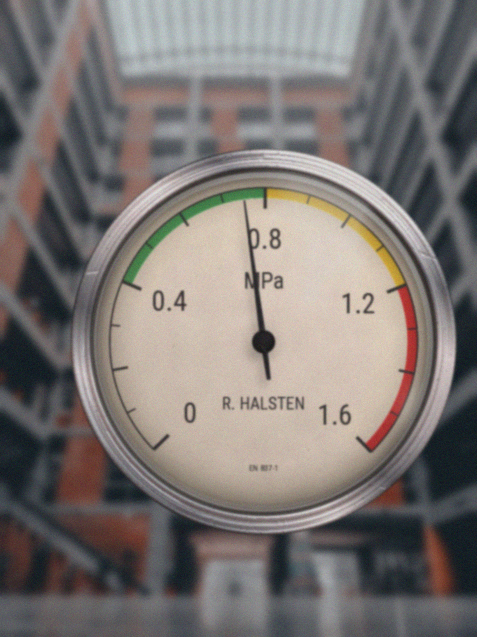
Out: 0.75MPa
